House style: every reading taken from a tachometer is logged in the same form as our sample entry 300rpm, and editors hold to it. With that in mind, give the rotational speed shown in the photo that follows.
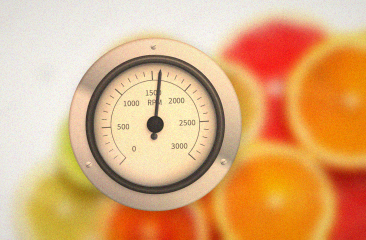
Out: 1600rpm
